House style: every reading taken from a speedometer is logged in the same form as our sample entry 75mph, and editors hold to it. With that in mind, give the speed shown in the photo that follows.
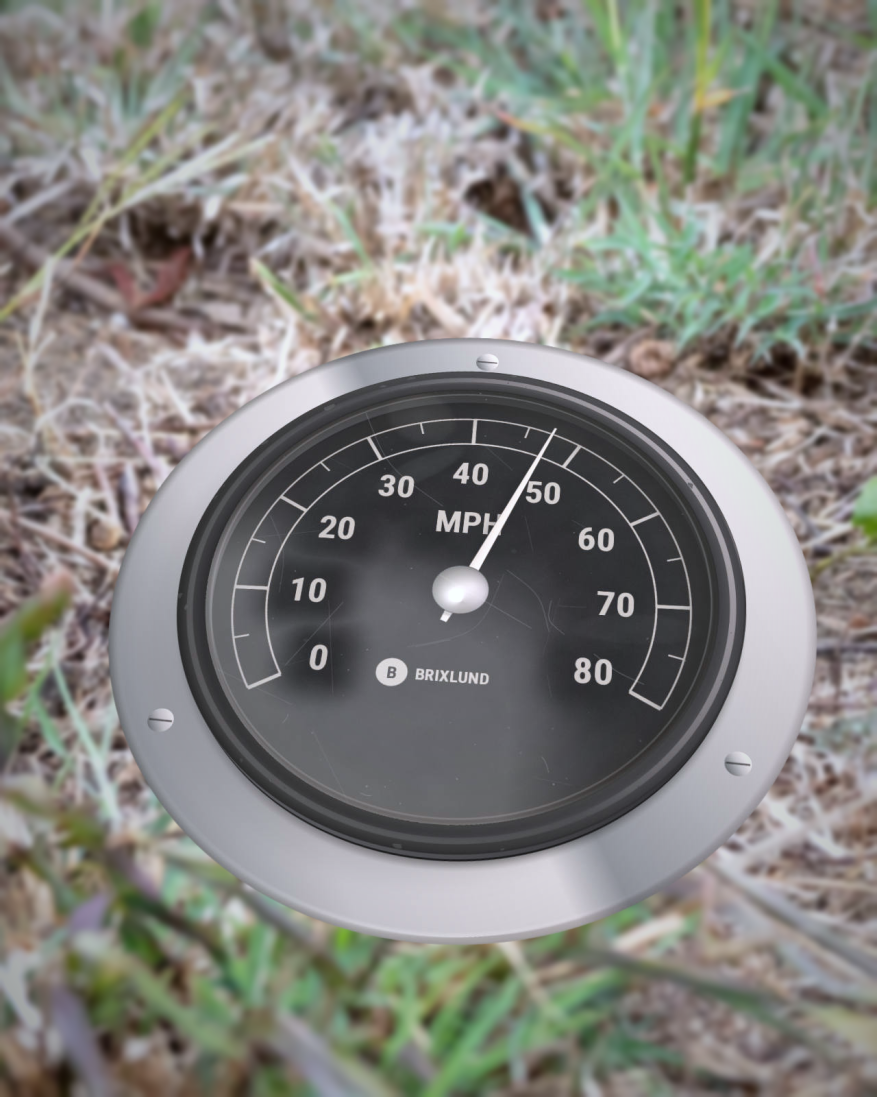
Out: 47.5mph
